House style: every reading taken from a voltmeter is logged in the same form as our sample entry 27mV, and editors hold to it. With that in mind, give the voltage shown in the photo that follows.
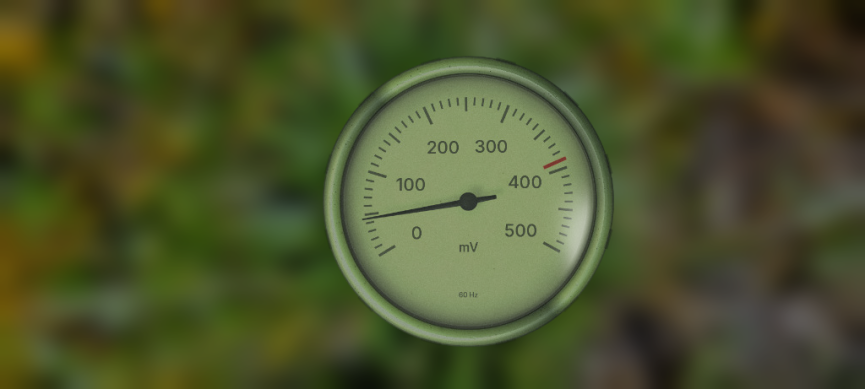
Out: 45mV
